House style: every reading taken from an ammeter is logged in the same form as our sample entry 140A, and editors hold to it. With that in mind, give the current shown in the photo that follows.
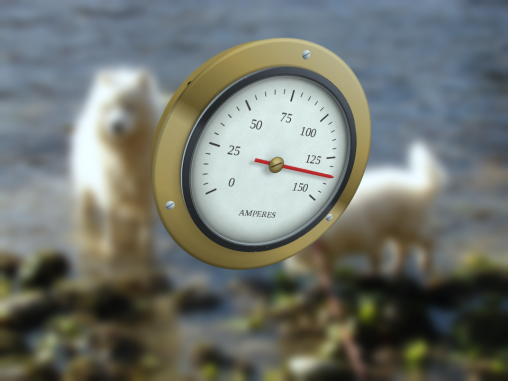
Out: 135A
